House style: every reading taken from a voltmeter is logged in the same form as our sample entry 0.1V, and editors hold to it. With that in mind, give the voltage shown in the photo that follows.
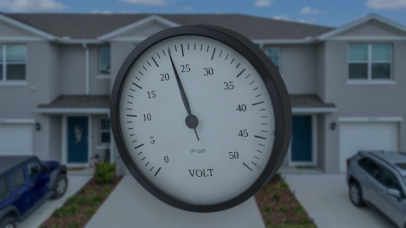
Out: 23V
